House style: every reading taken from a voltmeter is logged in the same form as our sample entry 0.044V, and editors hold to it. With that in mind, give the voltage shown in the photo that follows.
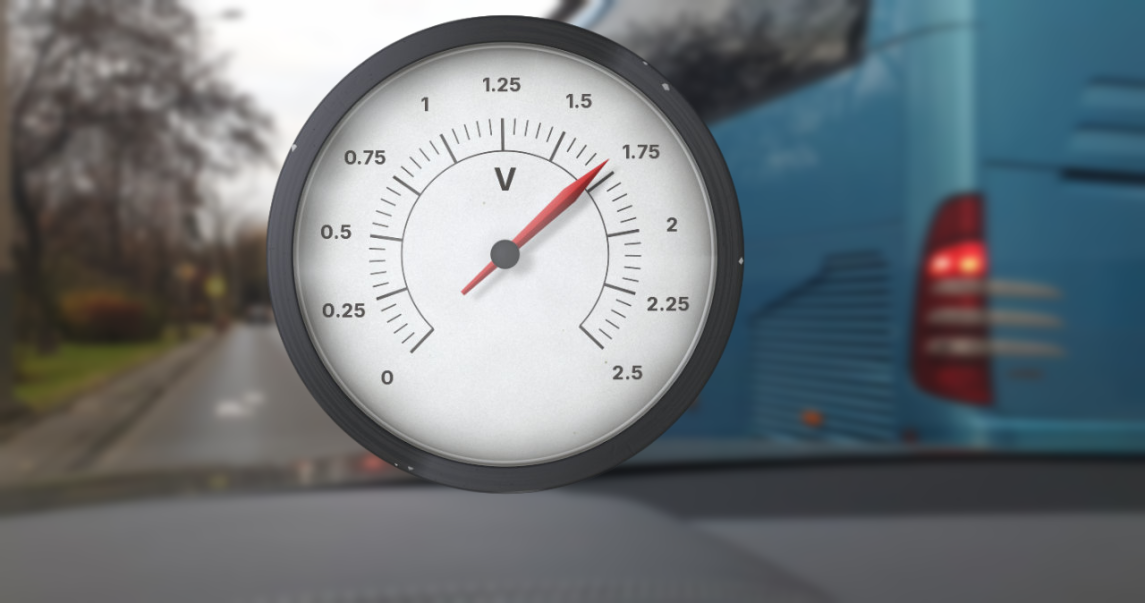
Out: 1.7V
